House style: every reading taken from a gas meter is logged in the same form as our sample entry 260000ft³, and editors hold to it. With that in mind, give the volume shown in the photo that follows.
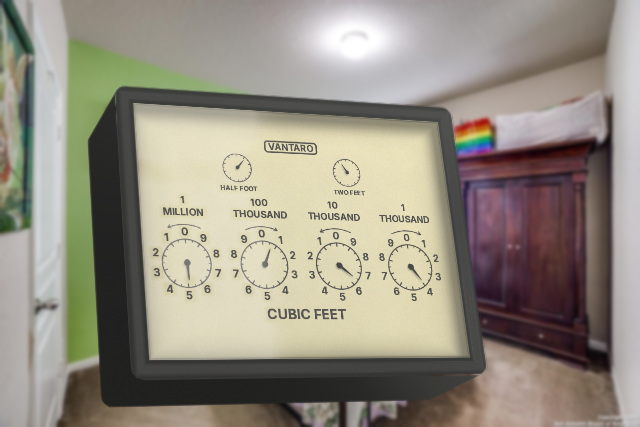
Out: 506400ft³
